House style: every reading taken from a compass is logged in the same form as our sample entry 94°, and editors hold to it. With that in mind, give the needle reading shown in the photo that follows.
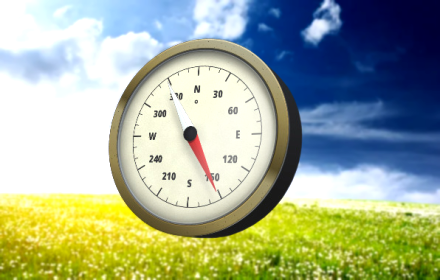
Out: 150°
